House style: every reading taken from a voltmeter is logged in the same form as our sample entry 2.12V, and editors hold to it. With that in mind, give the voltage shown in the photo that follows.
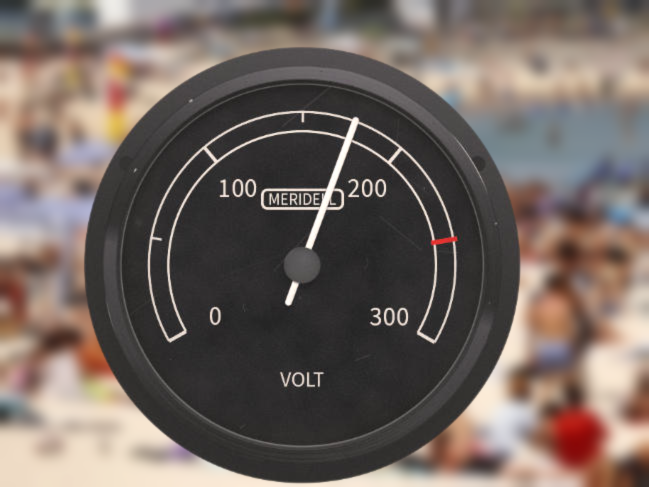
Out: 175V
